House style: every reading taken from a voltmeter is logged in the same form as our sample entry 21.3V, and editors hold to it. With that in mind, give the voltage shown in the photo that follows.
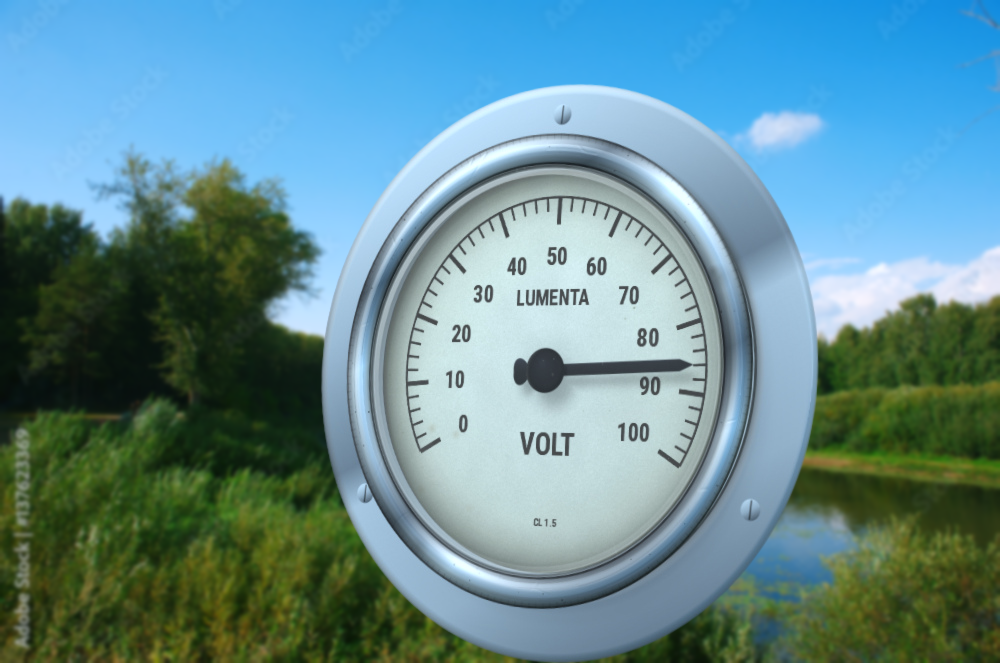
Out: 86V
